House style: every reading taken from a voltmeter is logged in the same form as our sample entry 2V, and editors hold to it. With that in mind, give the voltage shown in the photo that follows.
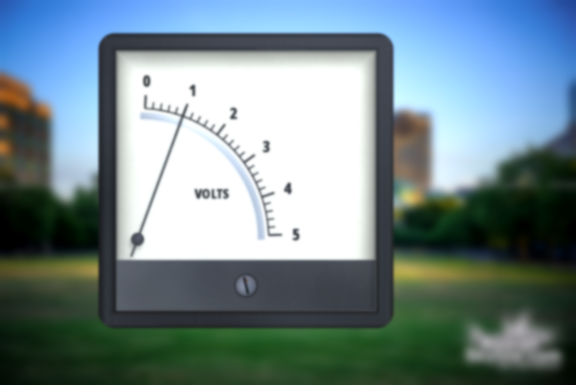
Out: 1V
